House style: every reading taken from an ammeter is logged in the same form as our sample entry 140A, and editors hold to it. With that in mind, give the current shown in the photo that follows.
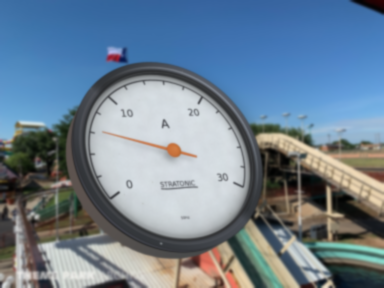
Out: 6A
